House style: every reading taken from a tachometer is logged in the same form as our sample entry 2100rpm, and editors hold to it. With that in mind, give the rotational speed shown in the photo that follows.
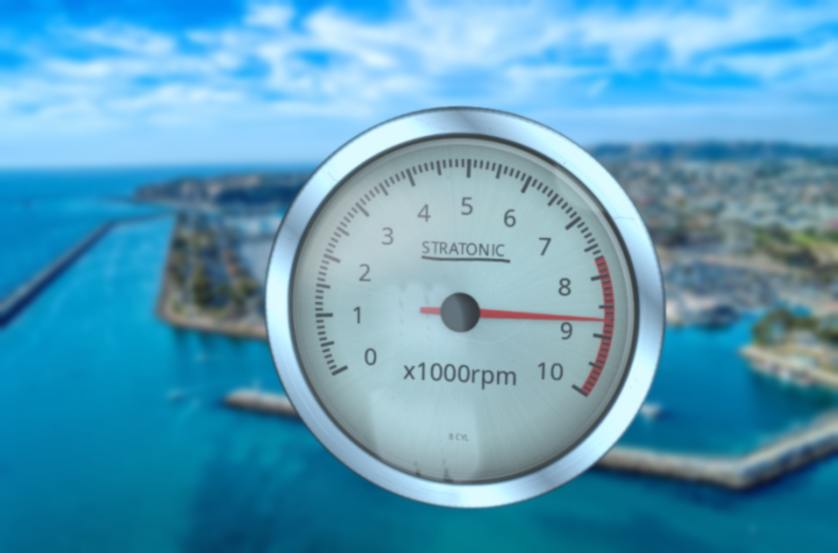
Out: 8700rpm
